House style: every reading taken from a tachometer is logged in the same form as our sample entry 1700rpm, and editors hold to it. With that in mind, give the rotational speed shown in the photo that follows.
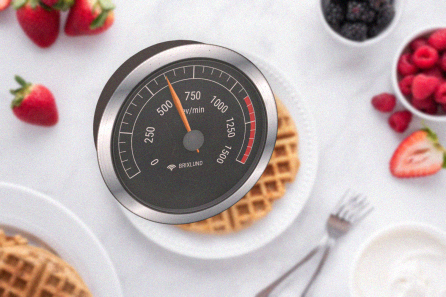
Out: 600rpm
